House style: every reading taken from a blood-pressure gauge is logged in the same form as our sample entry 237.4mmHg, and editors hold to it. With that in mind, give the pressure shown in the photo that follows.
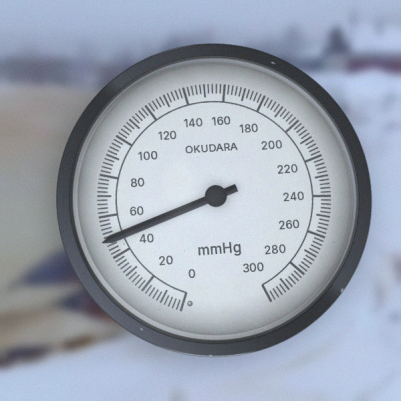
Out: 48mmHg
